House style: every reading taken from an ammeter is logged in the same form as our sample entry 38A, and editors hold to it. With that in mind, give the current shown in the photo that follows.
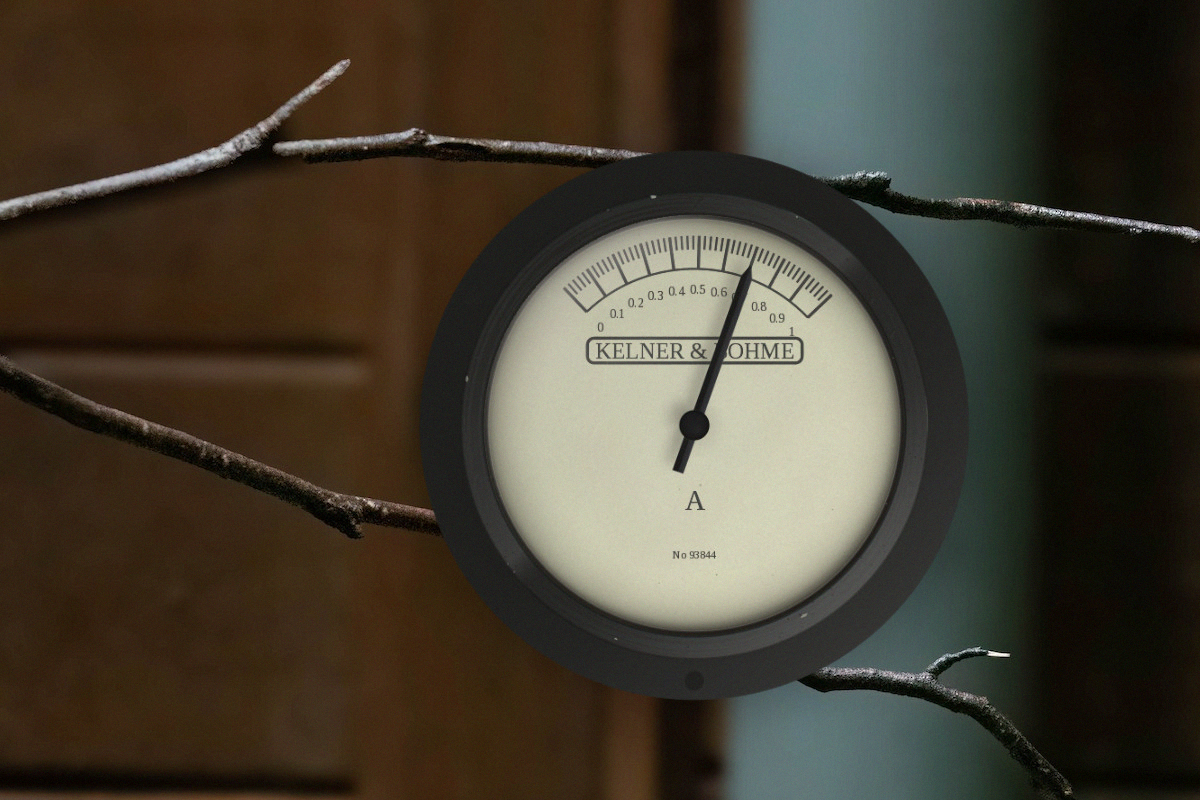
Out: 0.7A
